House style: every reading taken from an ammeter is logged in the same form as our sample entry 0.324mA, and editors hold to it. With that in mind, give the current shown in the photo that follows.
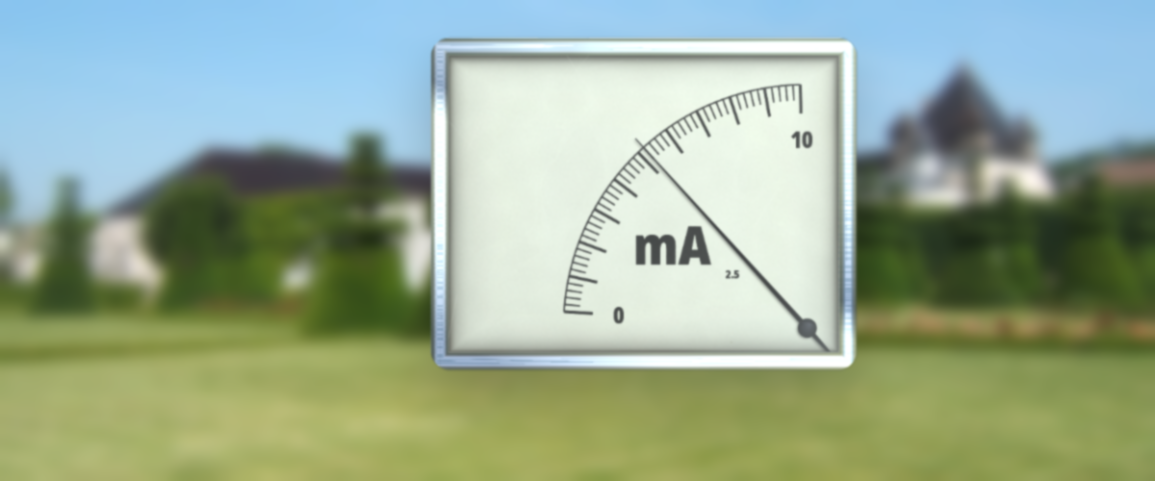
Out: 5.2mA
